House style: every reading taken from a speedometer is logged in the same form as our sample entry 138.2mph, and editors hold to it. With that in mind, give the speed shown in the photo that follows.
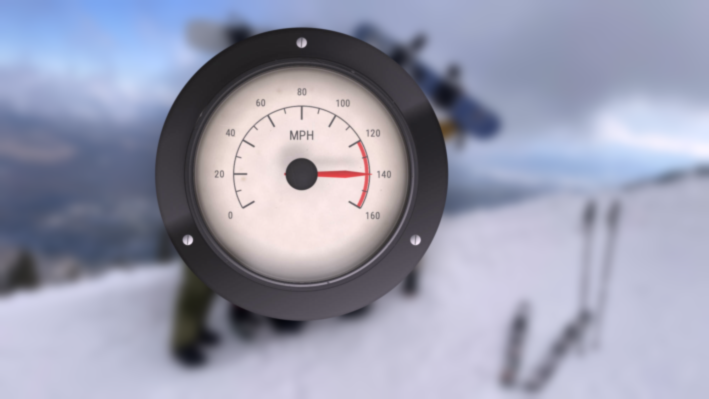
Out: 140mph
